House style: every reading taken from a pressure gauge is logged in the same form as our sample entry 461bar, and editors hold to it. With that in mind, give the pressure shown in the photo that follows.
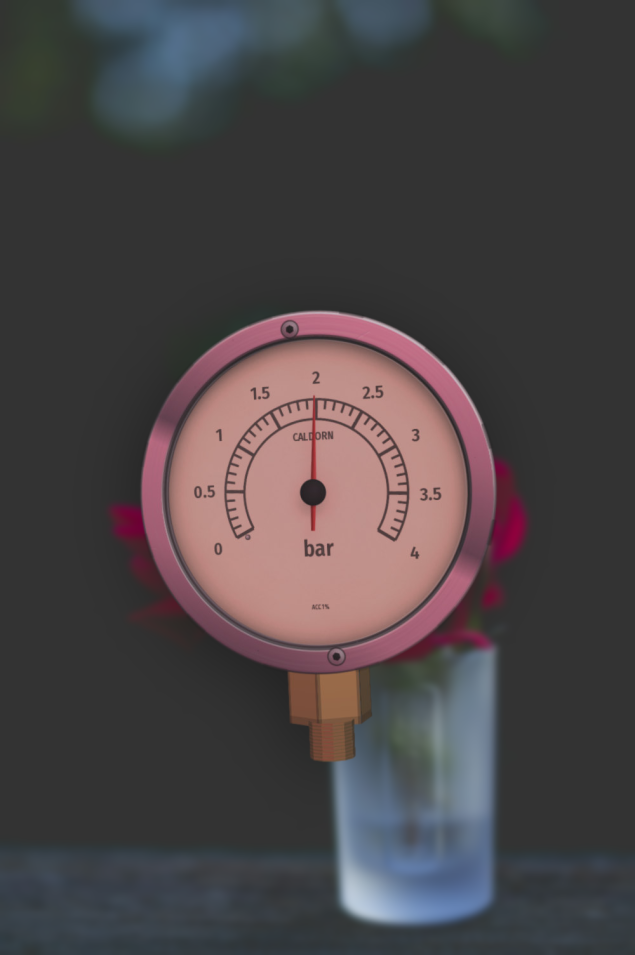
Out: 2bar
